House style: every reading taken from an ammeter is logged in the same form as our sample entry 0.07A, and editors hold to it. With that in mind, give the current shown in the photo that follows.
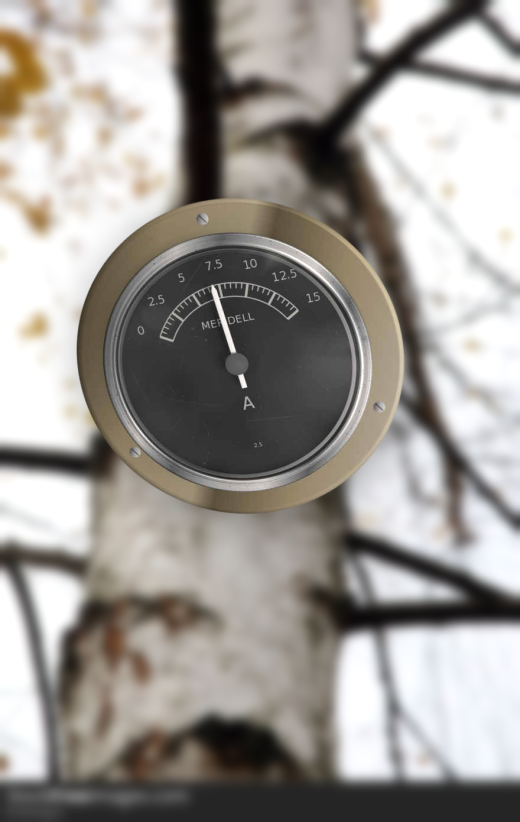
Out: 7A
